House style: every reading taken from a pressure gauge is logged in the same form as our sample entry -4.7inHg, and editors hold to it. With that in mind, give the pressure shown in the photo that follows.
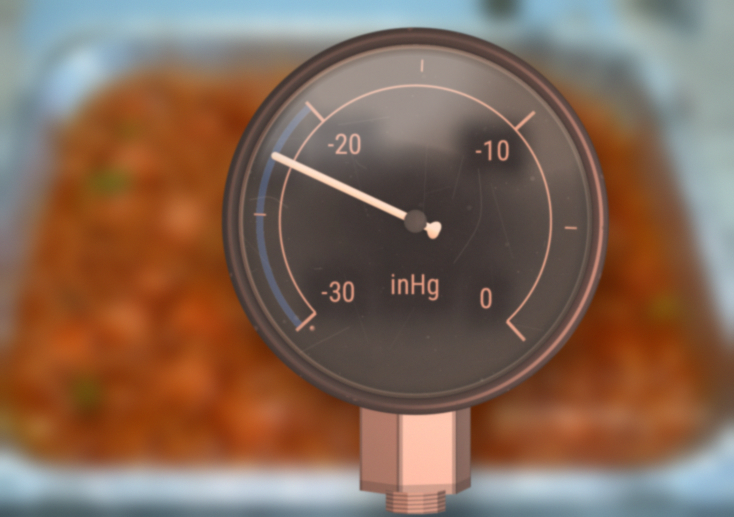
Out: -22.5inHg
